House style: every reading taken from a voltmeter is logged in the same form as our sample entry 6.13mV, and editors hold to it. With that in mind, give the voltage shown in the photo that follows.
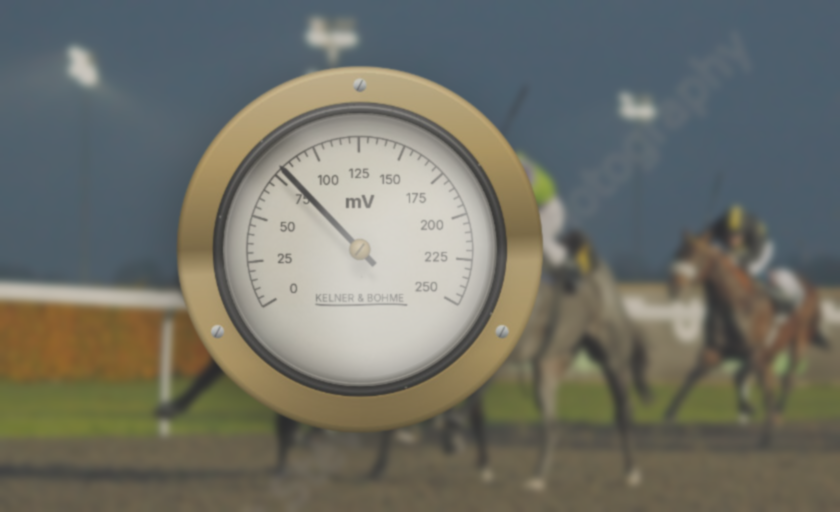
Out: 80mV
